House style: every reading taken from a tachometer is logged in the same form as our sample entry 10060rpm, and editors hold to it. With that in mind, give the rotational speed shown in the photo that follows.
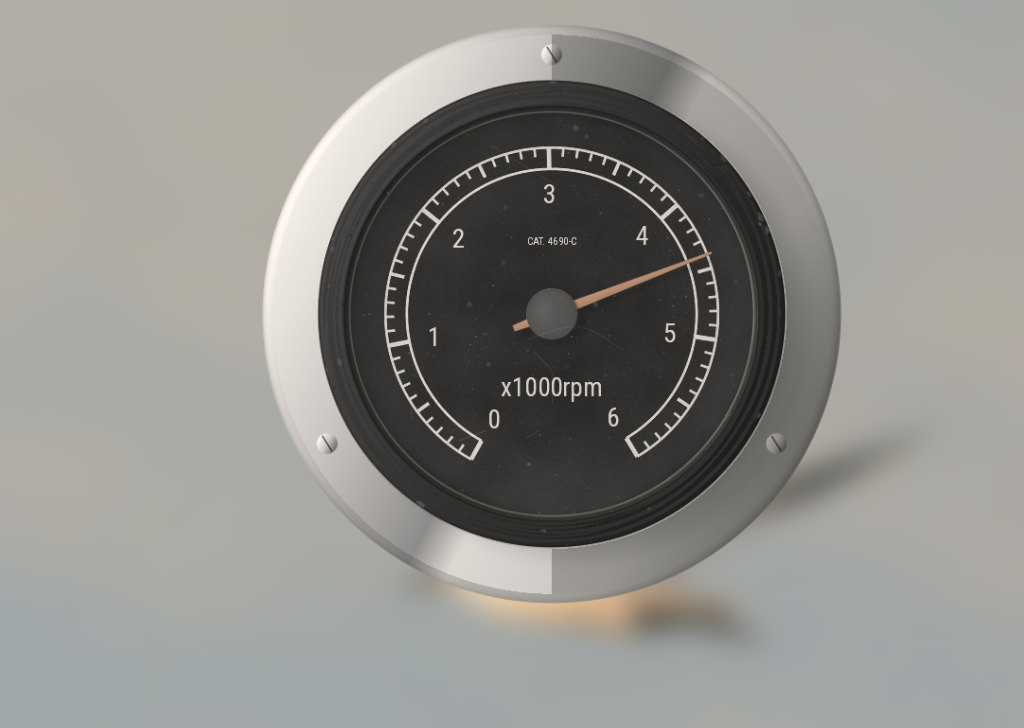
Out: 4400rpm
